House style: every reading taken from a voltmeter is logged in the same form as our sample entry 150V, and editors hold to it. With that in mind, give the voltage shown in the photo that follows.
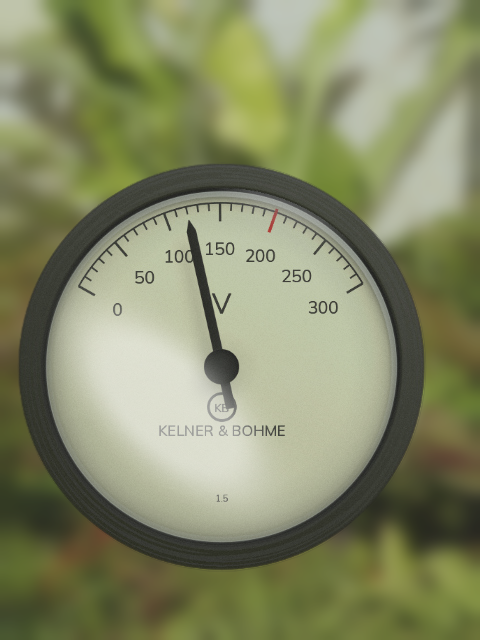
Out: 120V
